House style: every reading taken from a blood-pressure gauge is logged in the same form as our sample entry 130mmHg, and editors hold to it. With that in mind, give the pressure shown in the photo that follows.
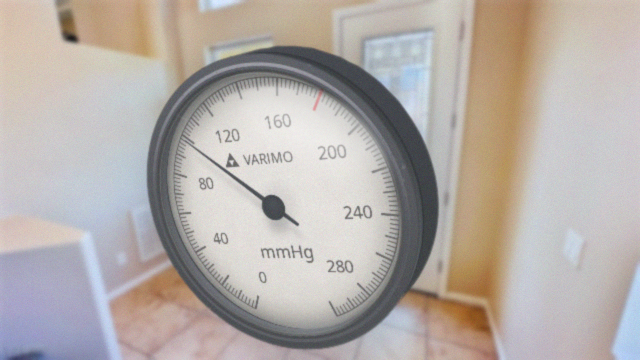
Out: 100mmHg
